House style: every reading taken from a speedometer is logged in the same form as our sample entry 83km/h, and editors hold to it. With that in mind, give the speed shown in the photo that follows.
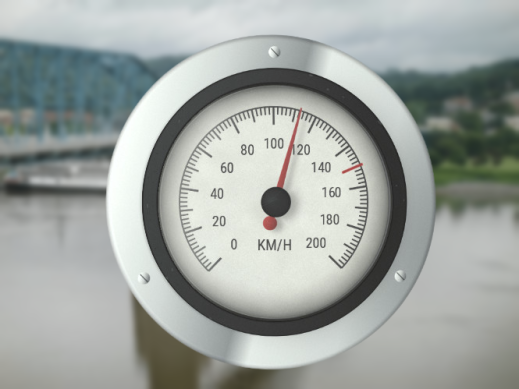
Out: 112km/h
